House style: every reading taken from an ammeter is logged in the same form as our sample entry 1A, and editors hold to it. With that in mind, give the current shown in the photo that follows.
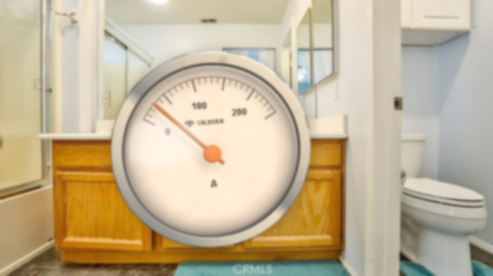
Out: 30A
